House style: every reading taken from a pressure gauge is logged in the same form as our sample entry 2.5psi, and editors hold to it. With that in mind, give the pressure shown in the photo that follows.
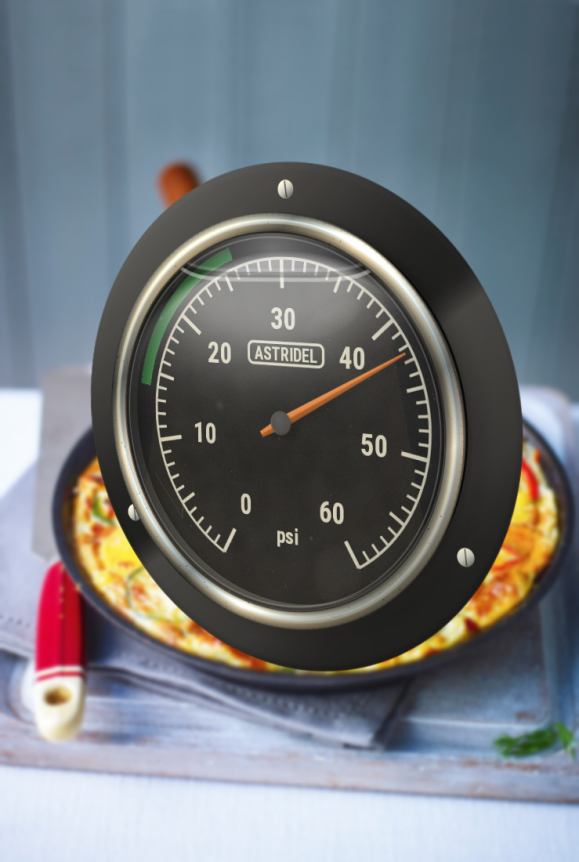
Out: 42.5psi
